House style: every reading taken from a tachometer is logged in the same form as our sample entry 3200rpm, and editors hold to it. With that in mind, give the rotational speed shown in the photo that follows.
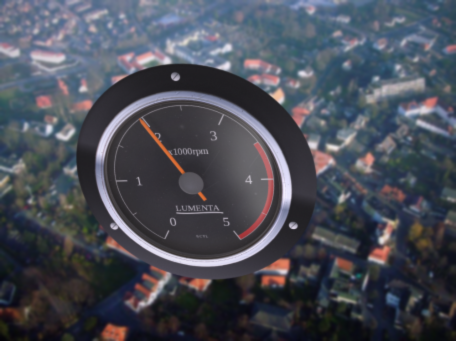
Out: 2000rpm
